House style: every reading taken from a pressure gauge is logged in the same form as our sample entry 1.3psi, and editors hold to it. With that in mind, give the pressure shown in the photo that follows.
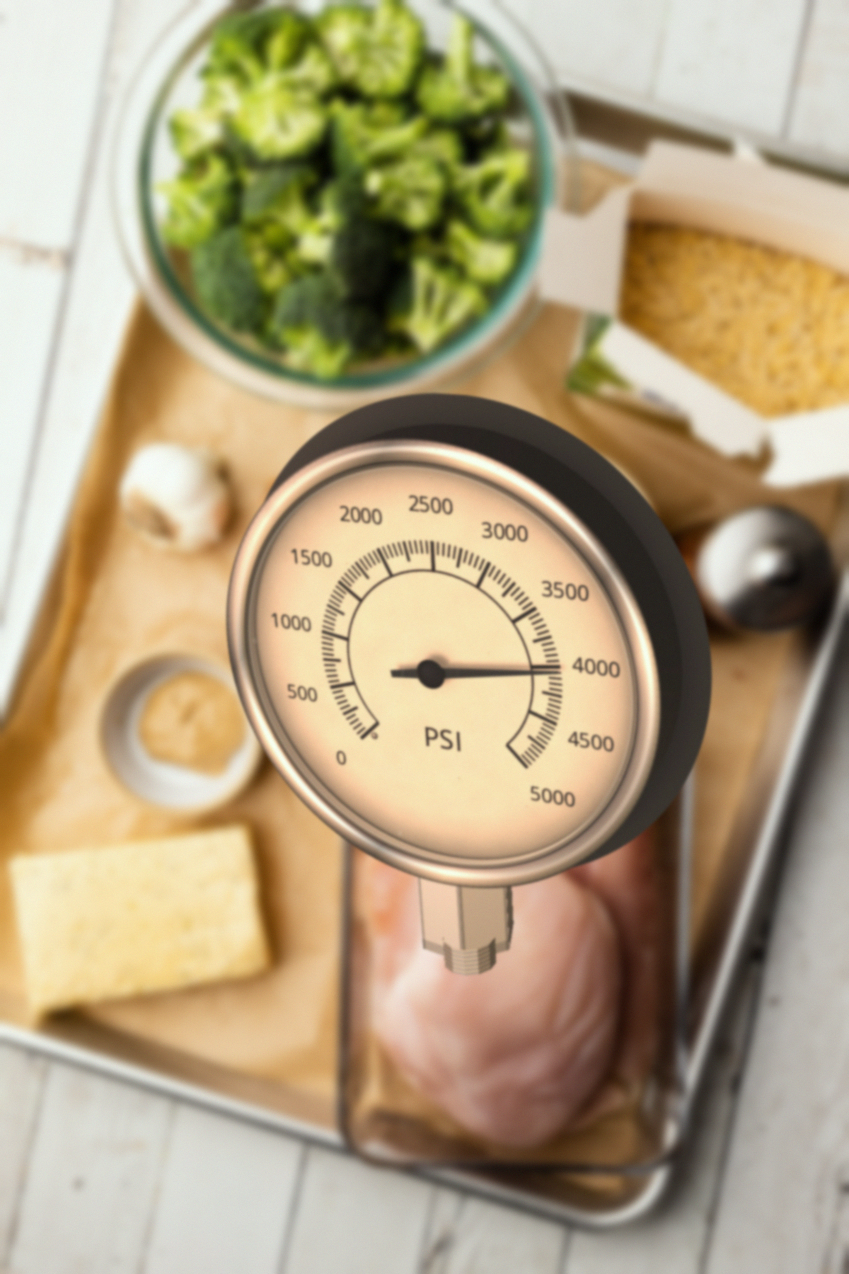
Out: 4000psi
